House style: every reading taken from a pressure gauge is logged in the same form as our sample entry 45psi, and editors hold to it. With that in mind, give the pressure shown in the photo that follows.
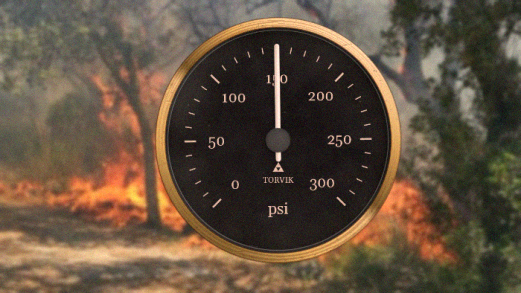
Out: 150psi
